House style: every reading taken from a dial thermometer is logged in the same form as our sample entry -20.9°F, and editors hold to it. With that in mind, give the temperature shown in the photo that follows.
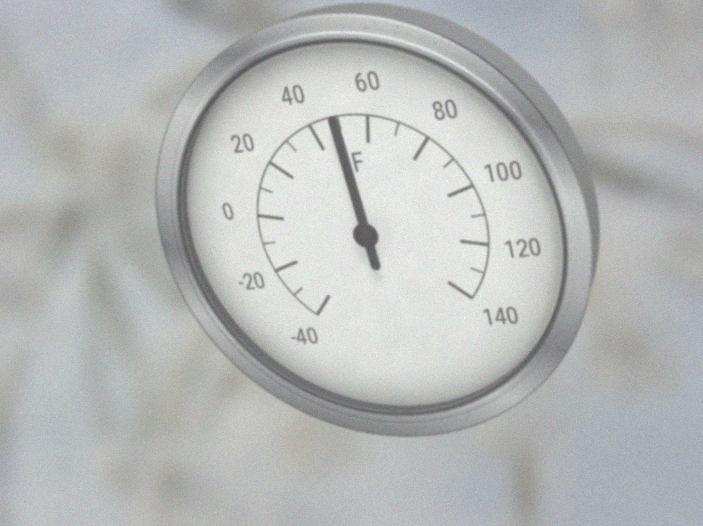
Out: 50°F
